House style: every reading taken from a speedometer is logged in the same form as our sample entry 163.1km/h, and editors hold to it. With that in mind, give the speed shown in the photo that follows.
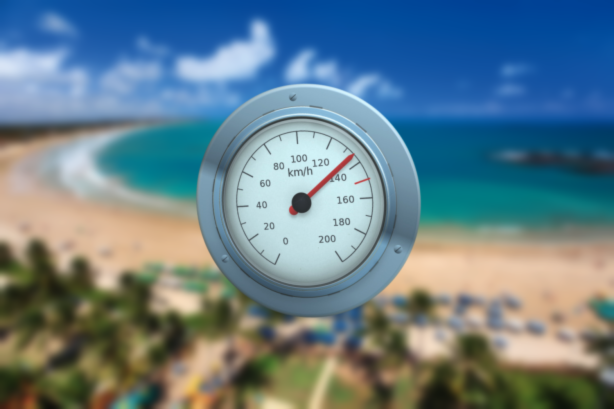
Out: 135km/h
